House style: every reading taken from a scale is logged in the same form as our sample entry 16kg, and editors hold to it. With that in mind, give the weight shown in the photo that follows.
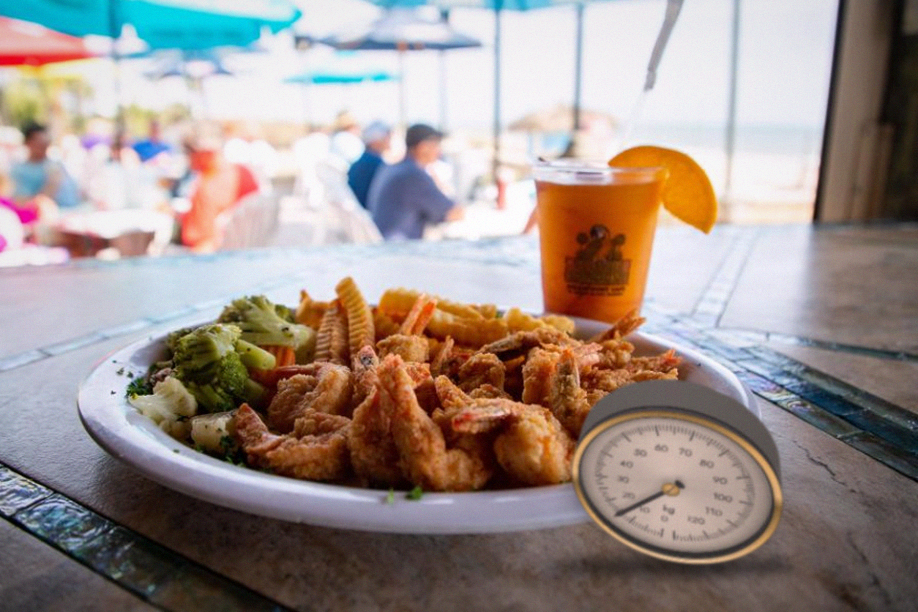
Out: 15kg
